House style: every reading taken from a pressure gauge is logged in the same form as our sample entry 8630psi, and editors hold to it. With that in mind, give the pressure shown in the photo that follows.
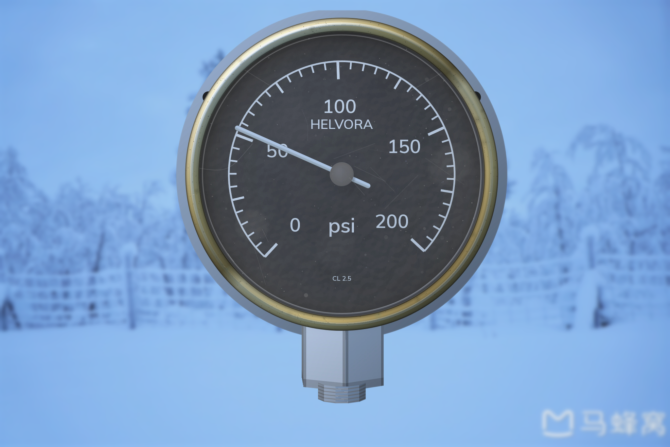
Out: 52.5psi
